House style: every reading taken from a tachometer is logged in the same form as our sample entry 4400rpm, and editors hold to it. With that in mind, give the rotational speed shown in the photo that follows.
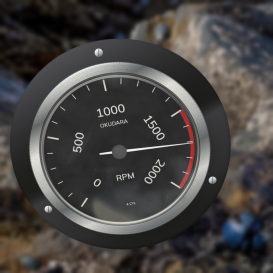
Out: 1700rpm
